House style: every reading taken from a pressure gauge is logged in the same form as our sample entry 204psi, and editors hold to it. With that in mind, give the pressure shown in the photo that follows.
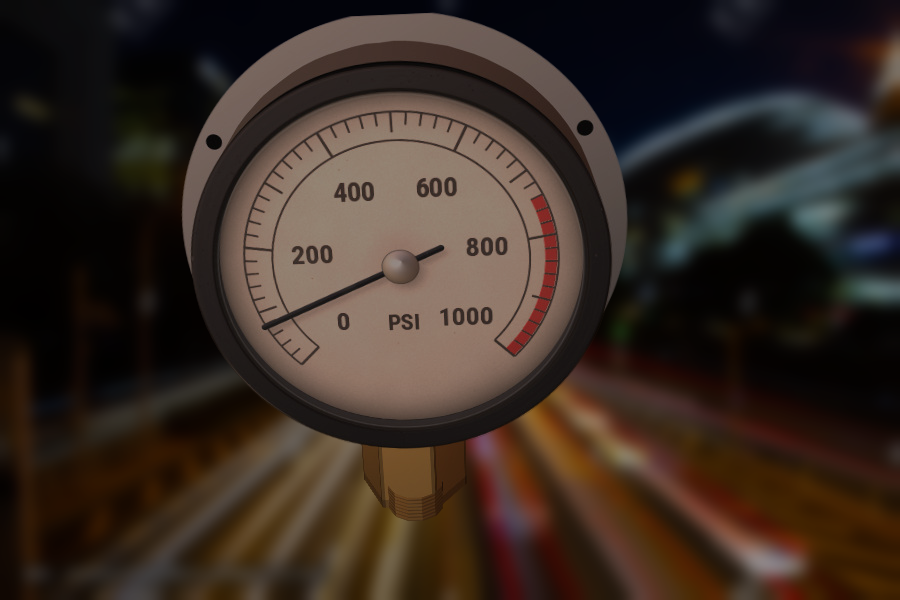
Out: 80psi
